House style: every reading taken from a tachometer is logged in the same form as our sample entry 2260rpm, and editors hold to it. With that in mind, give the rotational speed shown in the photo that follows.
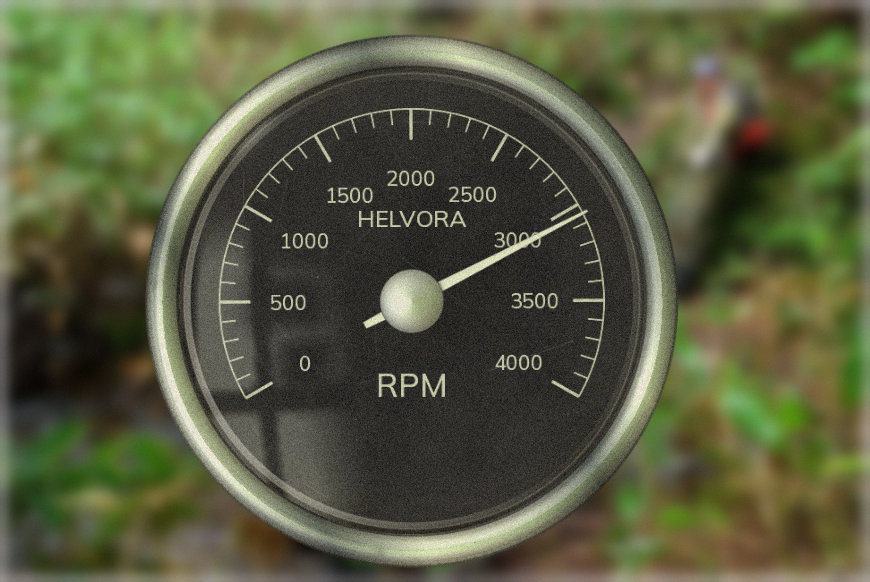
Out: 3050rpm
